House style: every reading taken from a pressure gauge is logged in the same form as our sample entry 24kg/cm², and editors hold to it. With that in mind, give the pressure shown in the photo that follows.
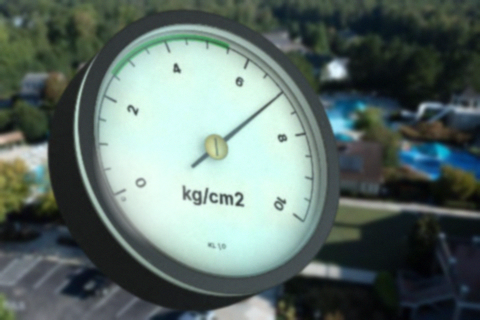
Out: 7kg/cm²
